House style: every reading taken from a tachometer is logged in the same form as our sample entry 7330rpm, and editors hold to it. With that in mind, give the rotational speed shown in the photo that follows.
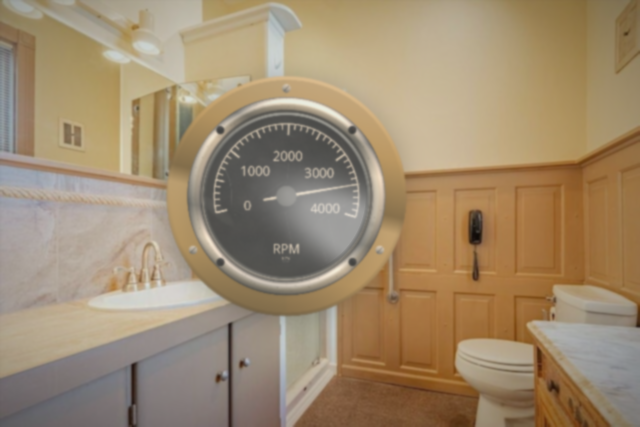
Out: 3500rpm
